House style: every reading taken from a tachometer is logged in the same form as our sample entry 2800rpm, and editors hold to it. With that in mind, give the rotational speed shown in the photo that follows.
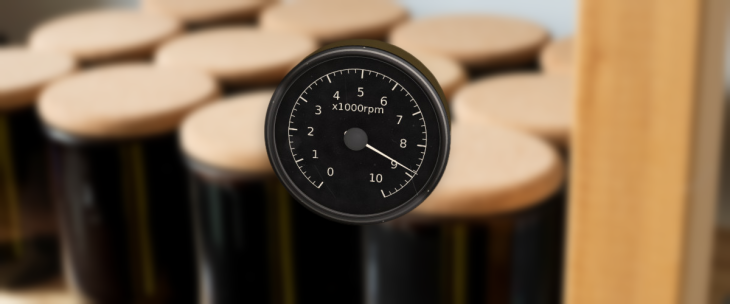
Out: 8800rpm
